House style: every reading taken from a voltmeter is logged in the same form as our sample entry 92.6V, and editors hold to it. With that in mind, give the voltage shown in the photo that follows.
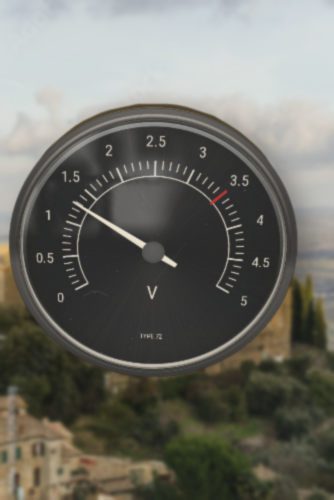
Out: 1.3V
